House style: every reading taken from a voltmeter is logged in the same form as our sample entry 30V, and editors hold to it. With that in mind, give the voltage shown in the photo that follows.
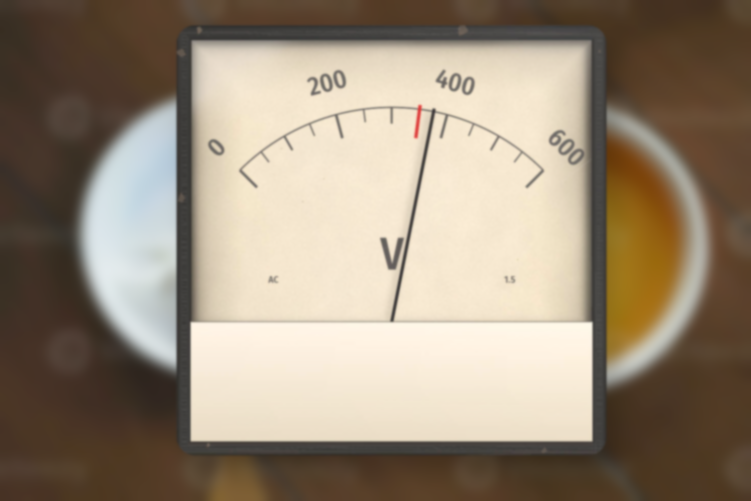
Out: 375V
